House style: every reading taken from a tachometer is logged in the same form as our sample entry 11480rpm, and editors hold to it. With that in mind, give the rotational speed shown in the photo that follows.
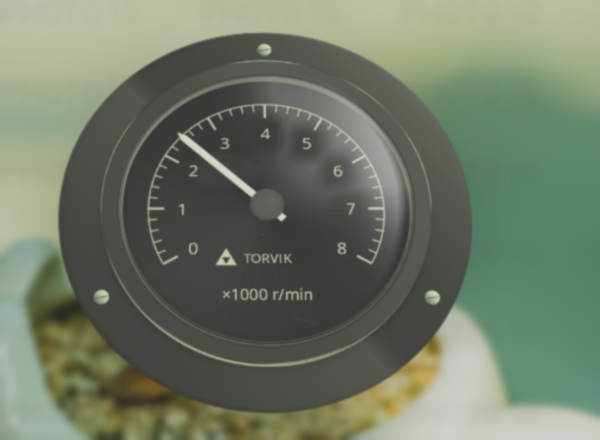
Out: 2400rpm
